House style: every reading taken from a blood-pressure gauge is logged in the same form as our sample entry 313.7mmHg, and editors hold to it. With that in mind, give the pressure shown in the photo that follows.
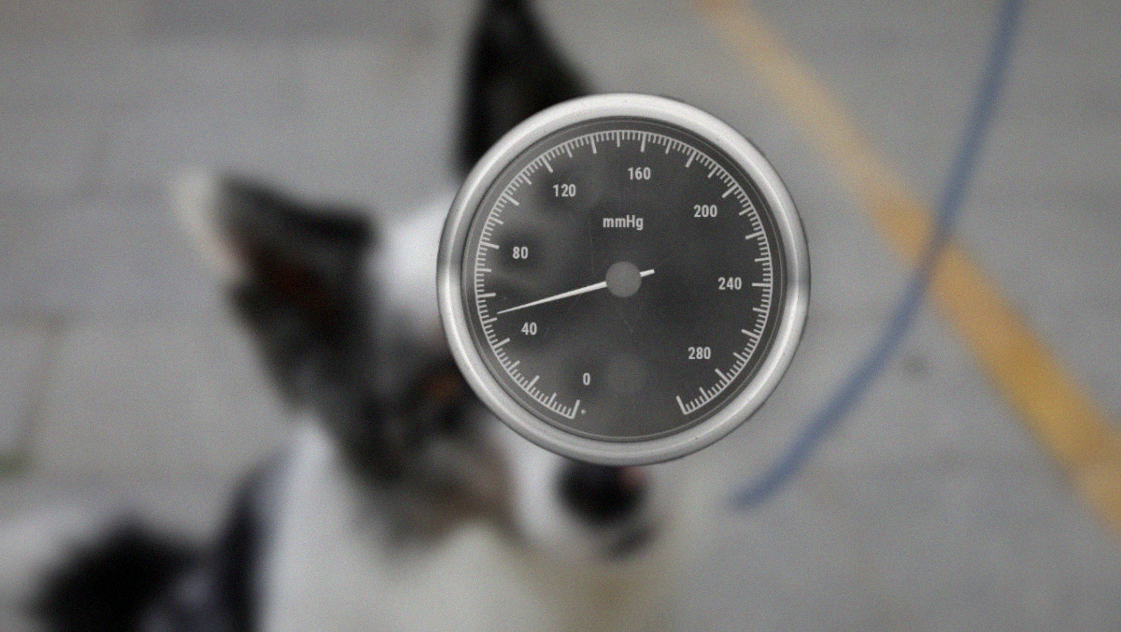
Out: 52mmHg
